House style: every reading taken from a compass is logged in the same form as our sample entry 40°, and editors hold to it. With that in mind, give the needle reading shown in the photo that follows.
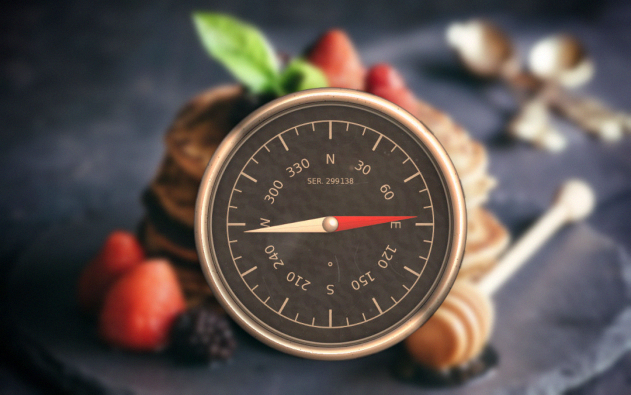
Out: 85°
